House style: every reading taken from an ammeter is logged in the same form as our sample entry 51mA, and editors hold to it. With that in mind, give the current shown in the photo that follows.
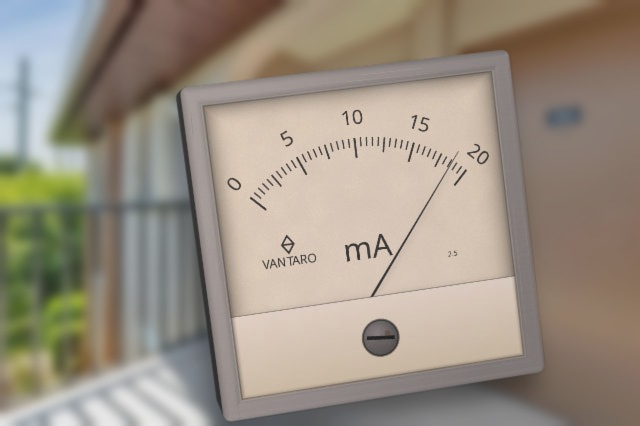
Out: 18.5mA
